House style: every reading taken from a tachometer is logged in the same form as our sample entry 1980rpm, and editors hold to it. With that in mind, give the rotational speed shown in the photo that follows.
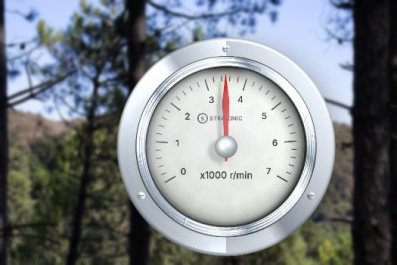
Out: 3500rpm
